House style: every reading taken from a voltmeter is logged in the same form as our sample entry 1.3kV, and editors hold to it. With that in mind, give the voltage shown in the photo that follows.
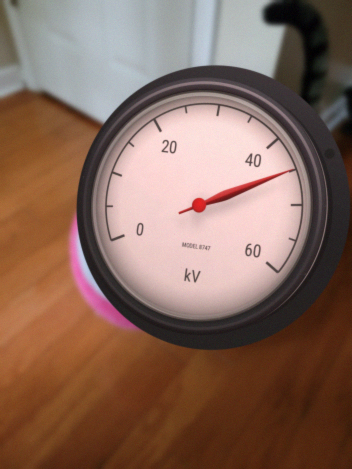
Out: 45kV
